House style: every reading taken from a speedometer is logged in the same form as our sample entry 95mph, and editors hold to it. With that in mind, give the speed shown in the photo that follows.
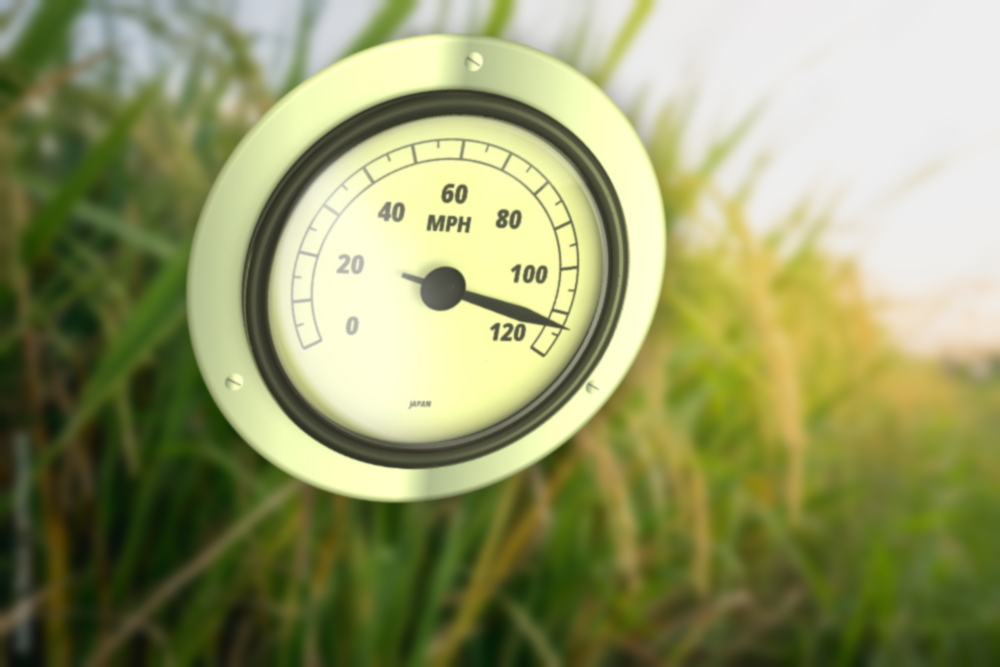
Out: 112.5mph
